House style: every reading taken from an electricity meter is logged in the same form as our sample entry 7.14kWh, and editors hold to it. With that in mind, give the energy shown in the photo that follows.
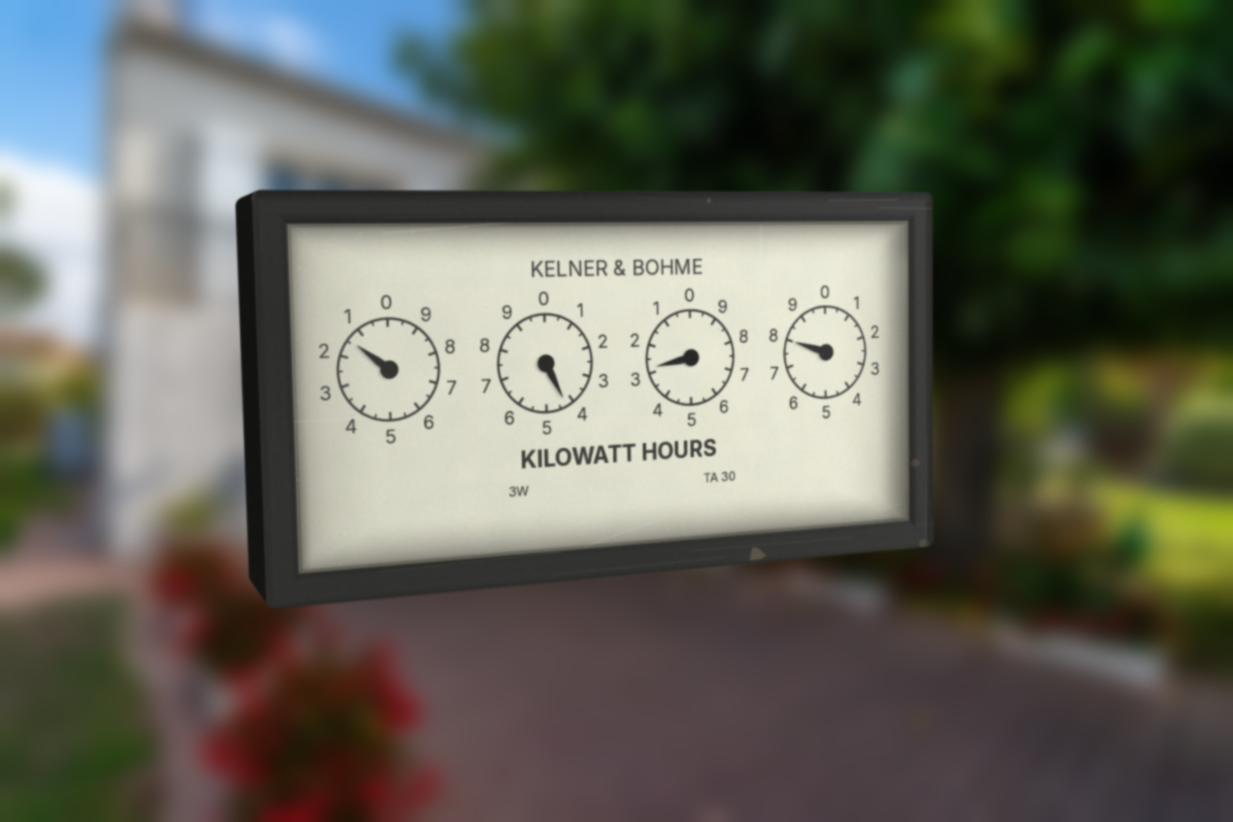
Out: 1428kWh
